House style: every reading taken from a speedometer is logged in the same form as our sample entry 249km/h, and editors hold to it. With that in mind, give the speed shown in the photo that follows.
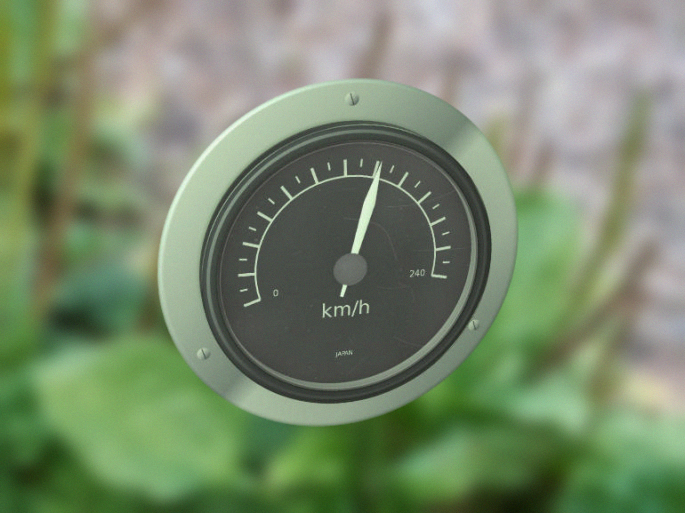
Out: 140km/h
